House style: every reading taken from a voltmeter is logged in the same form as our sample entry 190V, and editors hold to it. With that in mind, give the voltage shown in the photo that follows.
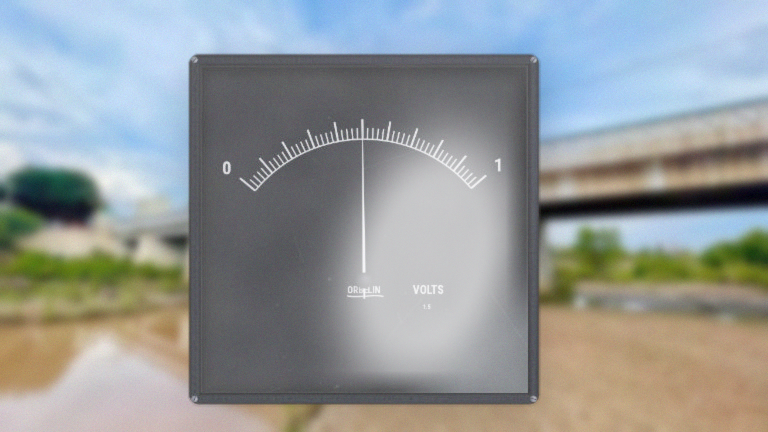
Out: 0.5V
